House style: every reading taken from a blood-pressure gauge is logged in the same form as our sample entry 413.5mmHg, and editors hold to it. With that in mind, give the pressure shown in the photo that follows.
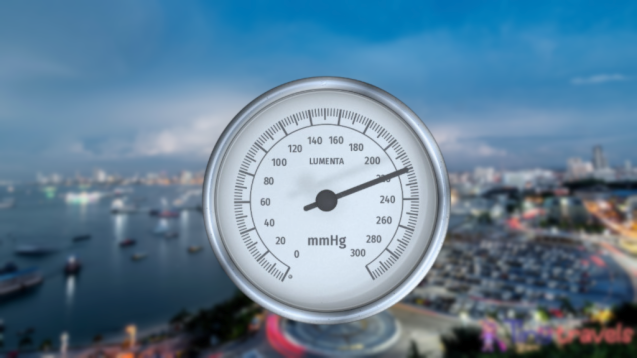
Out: 220mmHg
